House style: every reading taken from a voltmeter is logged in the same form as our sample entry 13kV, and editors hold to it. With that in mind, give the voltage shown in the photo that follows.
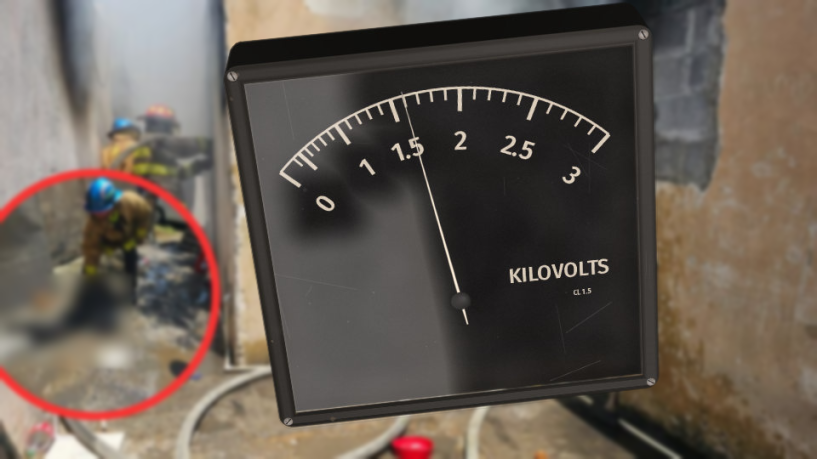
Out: 1.6kV
